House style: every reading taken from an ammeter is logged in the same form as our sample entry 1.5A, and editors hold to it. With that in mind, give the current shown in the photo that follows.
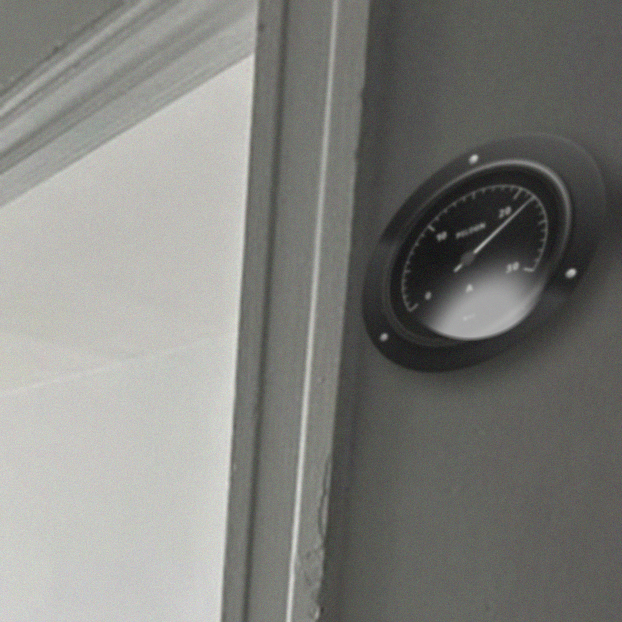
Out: 22A
